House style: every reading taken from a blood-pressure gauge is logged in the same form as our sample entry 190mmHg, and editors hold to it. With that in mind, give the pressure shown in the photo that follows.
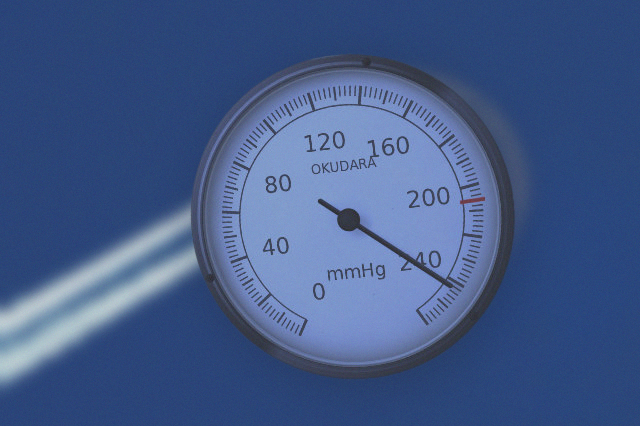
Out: 242mmHg
